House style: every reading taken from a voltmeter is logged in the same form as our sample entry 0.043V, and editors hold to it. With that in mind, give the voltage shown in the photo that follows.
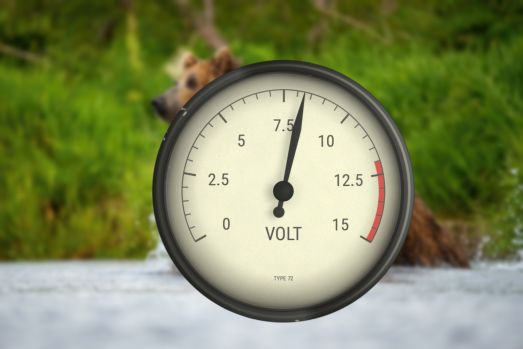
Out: 8.25V
